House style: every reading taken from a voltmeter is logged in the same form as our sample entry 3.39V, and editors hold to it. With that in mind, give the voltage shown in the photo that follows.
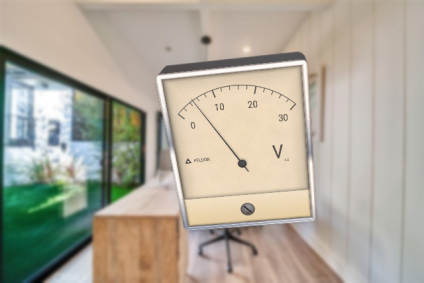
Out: 5V
